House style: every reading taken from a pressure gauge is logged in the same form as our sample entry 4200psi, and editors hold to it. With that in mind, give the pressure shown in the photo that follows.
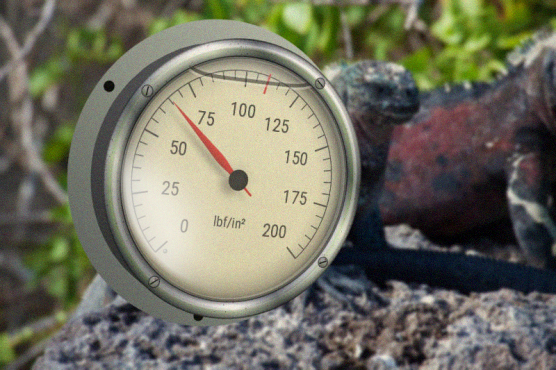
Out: 65psi
